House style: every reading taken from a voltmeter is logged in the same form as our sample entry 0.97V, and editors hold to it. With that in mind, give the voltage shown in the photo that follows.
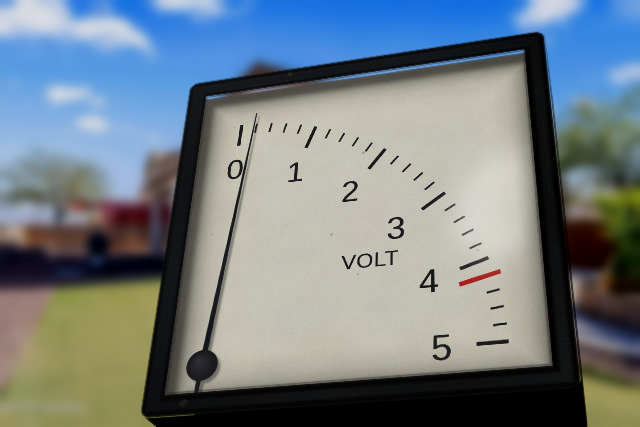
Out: 0.2V
